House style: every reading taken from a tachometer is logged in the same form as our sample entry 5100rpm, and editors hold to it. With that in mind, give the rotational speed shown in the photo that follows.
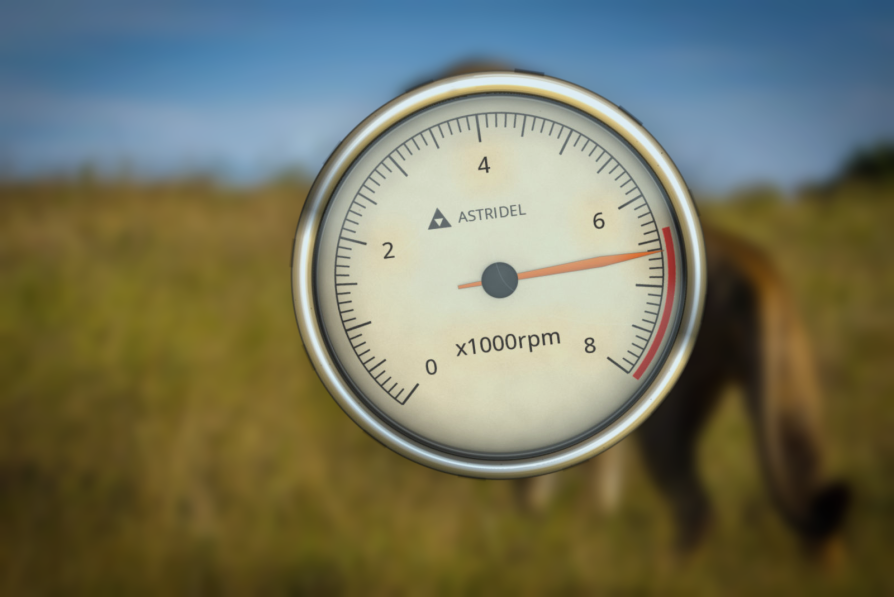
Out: 6600rpm
